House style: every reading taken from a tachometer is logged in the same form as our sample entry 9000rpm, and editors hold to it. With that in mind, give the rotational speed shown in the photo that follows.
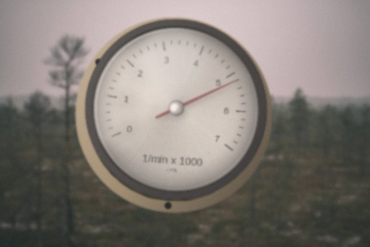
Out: 5200rpm
